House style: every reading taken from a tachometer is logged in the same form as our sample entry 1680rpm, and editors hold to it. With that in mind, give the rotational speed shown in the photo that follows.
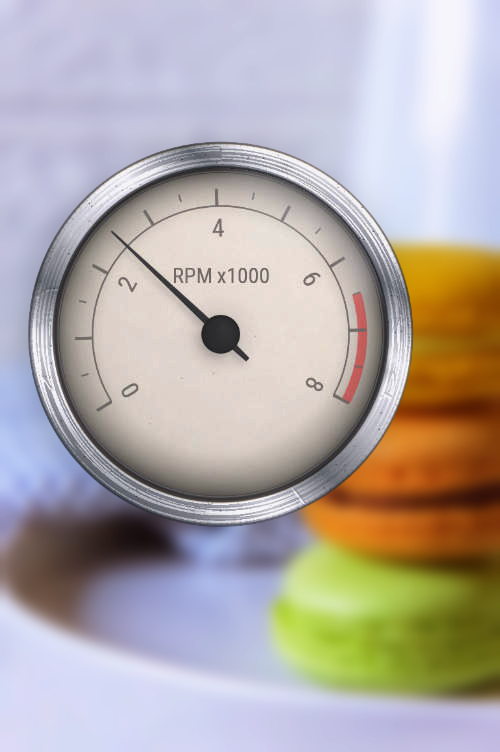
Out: 2500rpm
